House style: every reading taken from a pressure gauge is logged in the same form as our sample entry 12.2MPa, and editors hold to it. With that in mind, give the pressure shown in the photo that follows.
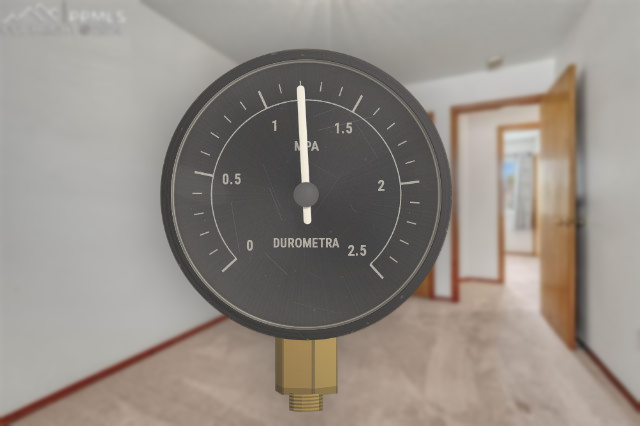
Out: 1.2MPa
